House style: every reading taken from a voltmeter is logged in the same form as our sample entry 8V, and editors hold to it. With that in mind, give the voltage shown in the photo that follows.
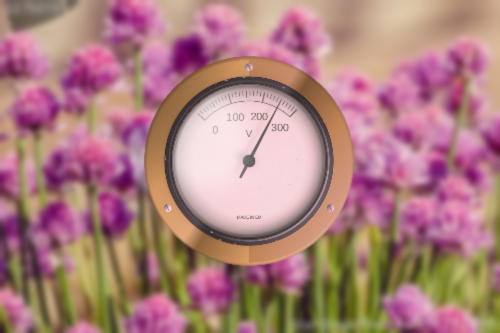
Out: 250V
